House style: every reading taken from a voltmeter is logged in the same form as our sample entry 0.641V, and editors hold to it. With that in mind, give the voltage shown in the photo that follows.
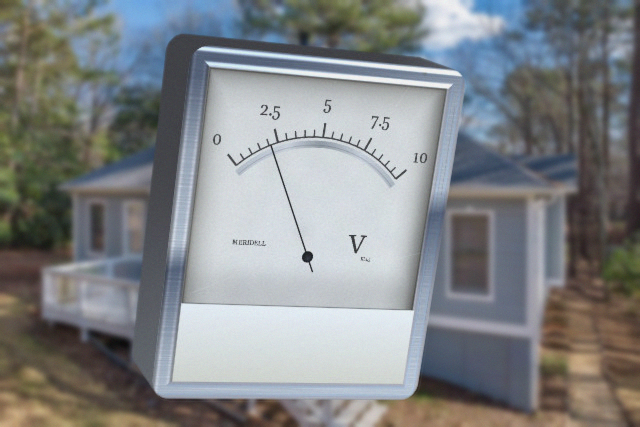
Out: 2V
